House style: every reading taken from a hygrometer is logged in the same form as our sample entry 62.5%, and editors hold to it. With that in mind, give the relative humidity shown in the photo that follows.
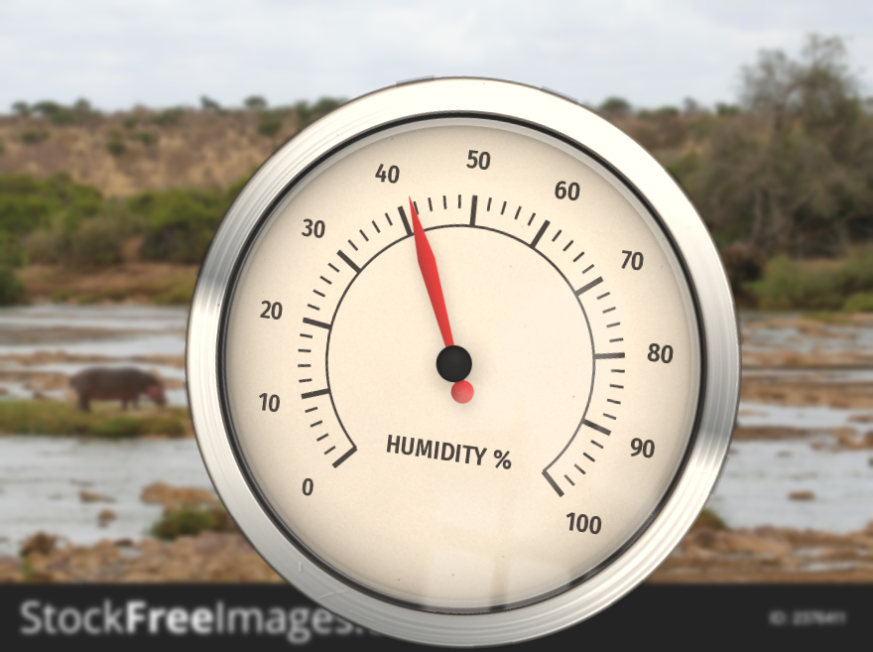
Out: 42%
